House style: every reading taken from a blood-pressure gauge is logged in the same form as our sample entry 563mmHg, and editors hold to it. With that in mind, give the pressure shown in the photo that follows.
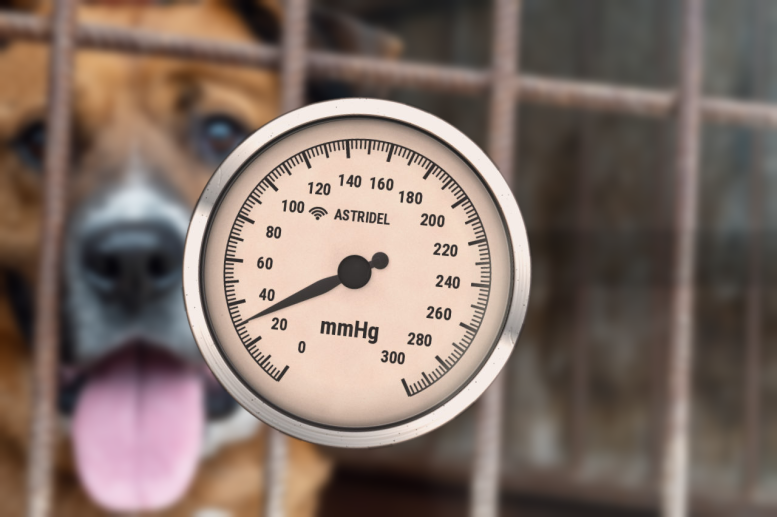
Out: 30mmHg
